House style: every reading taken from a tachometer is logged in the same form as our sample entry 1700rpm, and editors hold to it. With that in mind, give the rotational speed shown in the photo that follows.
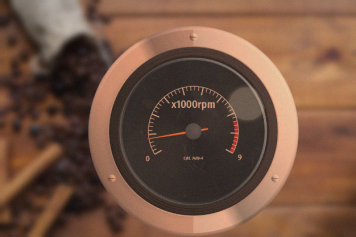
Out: 800rpm
